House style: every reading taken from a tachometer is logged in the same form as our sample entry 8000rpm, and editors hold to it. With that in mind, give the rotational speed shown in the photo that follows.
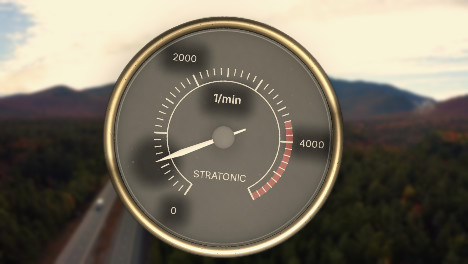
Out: 600rpm
